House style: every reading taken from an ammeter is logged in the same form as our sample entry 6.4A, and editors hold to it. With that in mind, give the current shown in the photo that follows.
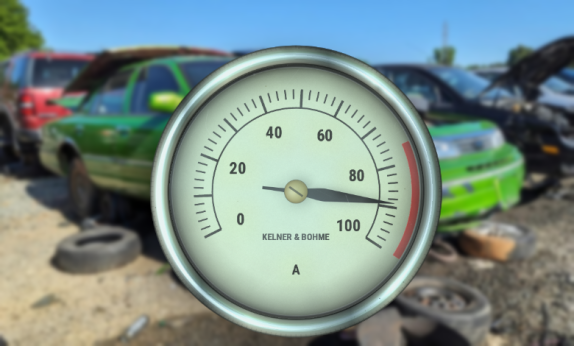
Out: 89A
